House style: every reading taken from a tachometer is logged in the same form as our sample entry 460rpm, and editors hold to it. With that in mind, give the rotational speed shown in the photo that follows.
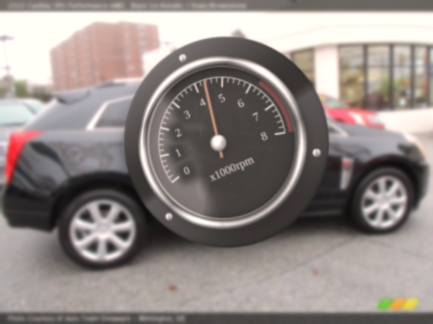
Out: 4400rpm
